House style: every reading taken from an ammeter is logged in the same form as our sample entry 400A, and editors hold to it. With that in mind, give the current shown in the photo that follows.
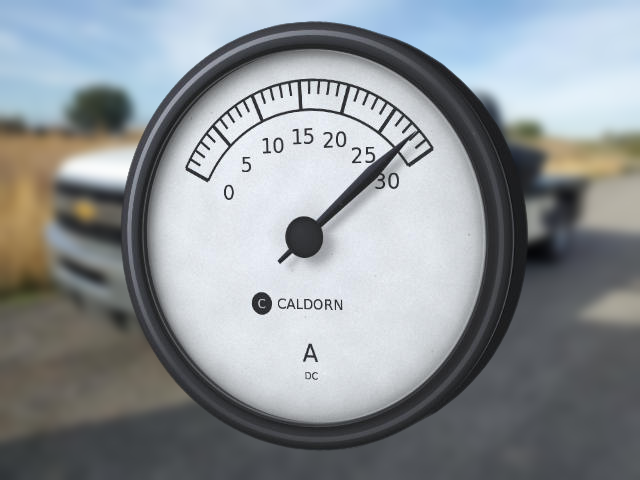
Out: 28A
